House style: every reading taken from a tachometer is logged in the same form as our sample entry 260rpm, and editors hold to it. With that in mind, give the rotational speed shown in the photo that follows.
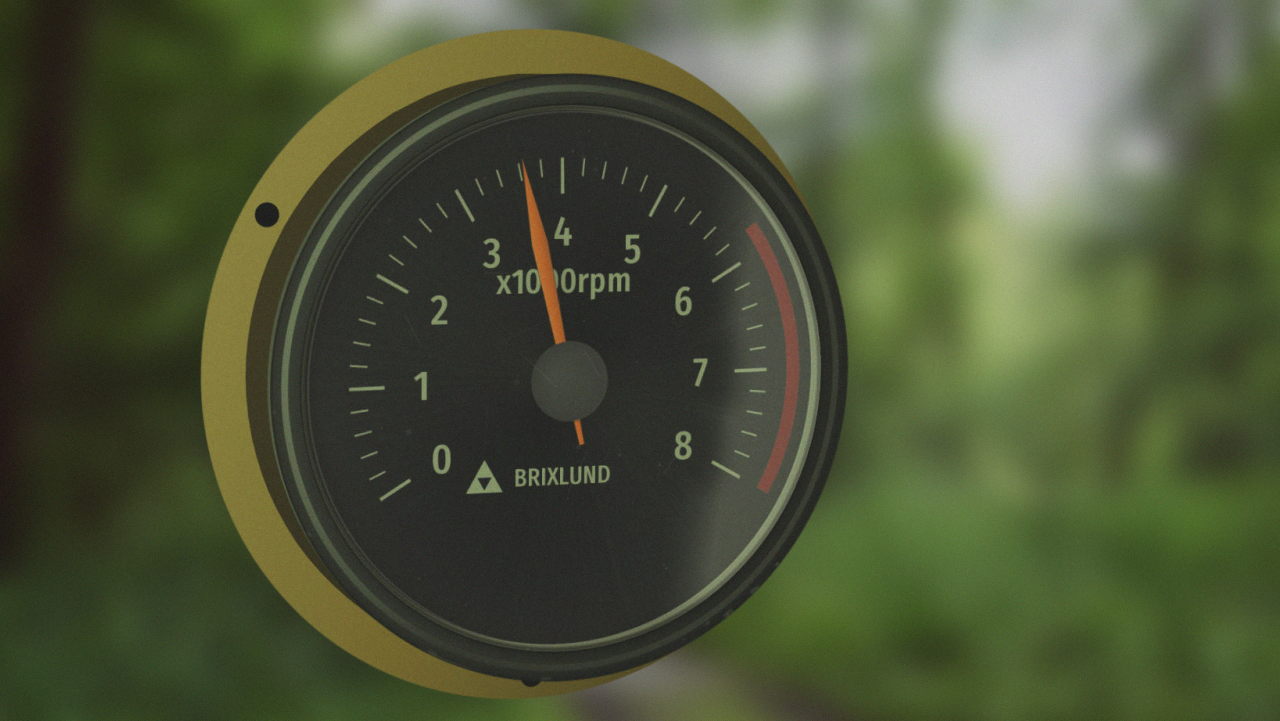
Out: 3600rpm
